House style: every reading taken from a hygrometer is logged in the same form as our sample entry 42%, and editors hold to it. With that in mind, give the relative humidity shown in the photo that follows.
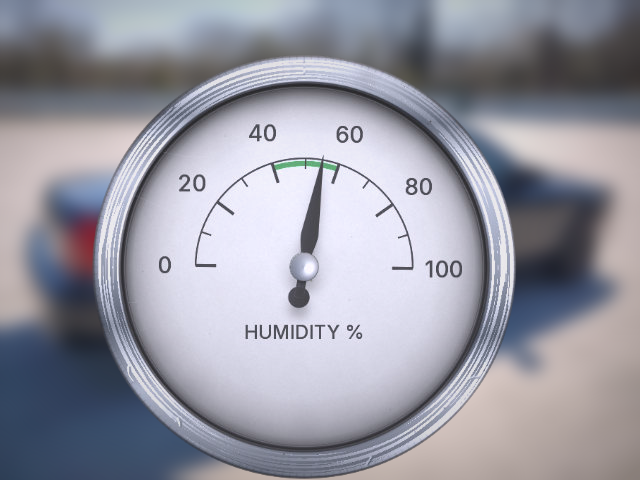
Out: 55%
